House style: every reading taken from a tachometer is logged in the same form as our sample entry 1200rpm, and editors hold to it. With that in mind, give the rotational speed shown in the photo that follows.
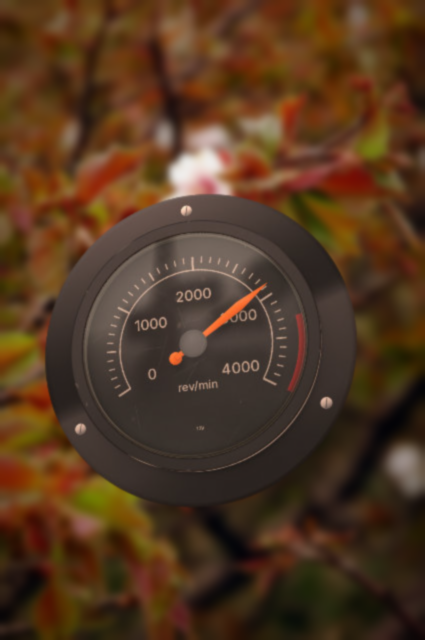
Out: 2900rpm
